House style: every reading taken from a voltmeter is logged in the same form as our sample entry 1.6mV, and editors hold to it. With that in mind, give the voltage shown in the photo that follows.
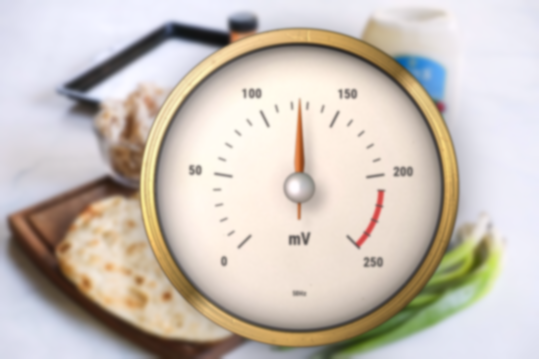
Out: 125mV
